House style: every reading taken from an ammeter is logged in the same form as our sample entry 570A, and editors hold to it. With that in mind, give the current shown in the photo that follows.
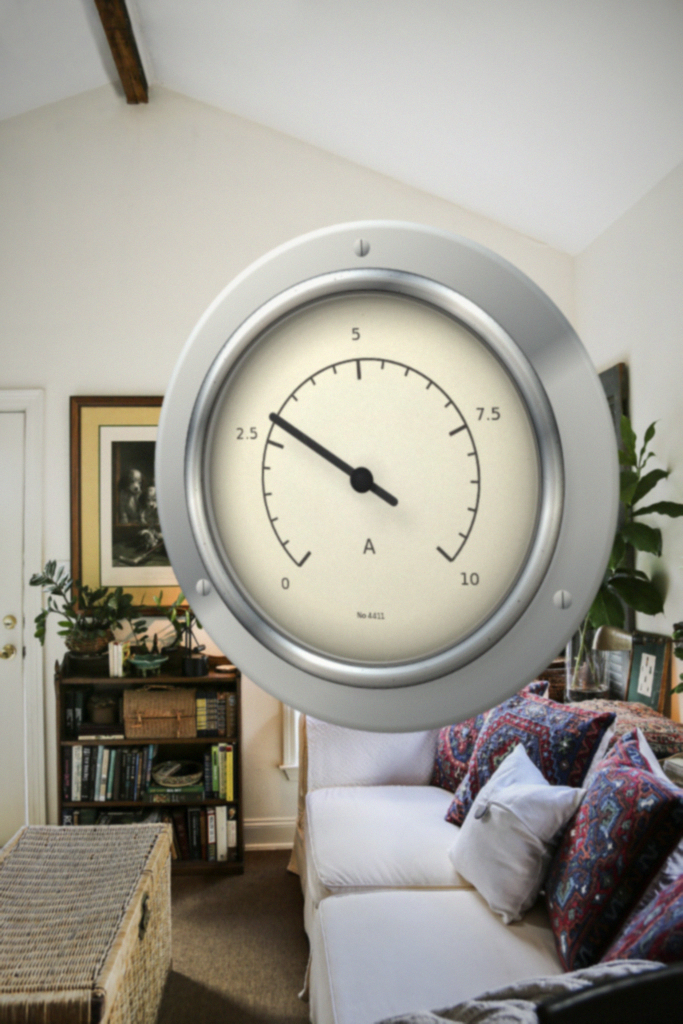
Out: 3A
